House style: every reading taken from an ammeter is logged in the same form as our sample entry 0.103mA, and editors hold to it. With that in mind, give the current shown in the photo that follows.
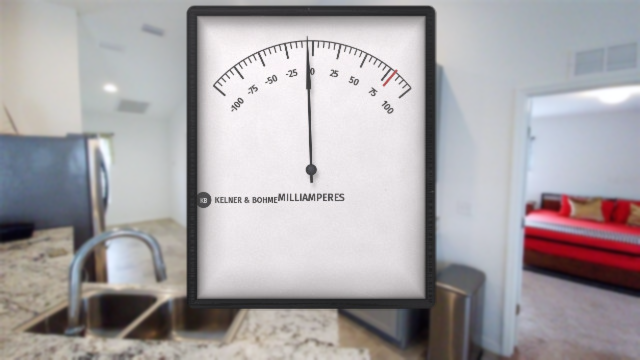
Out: -5mA
